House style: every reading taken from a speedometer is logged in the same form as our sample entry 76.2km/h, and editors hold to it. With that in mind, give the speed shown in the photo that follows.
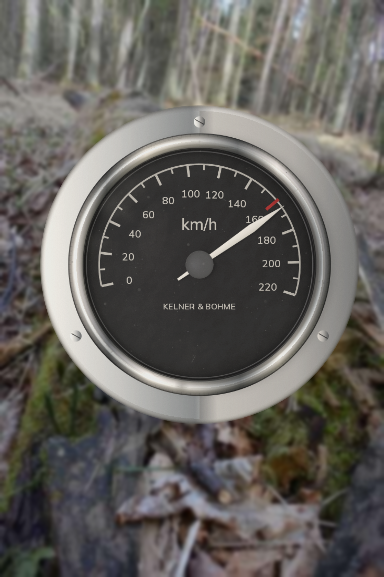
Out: 165km/h
